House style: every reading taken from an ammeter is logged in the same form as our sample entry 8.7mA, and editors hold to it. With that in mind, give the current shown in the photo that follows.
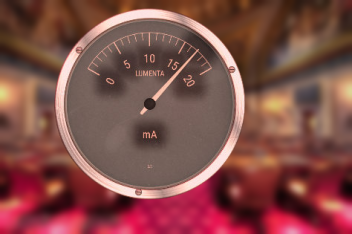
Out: 17mA
